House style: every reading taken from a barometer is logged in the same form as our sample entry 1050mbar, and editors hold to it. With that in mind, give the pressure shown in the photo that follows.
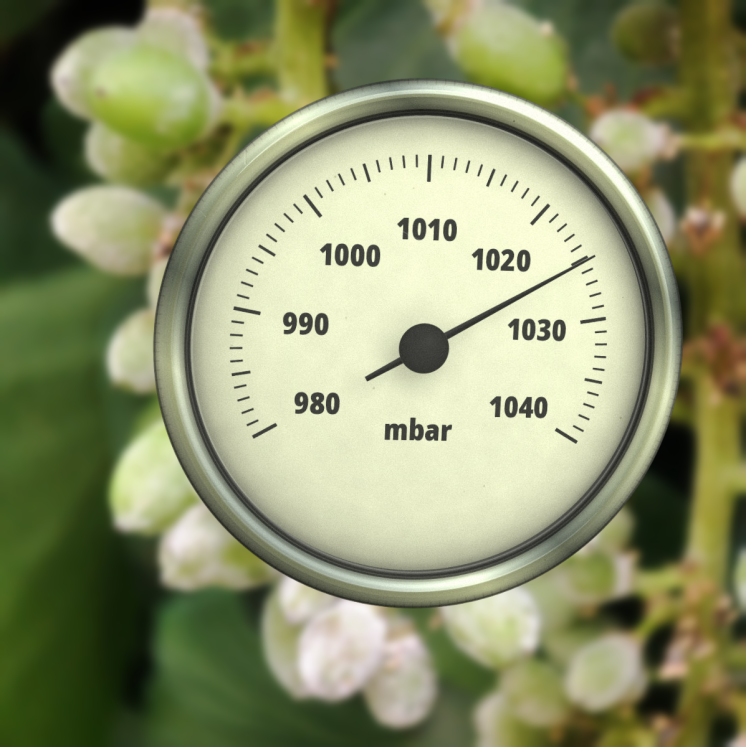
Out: 1025mbar
